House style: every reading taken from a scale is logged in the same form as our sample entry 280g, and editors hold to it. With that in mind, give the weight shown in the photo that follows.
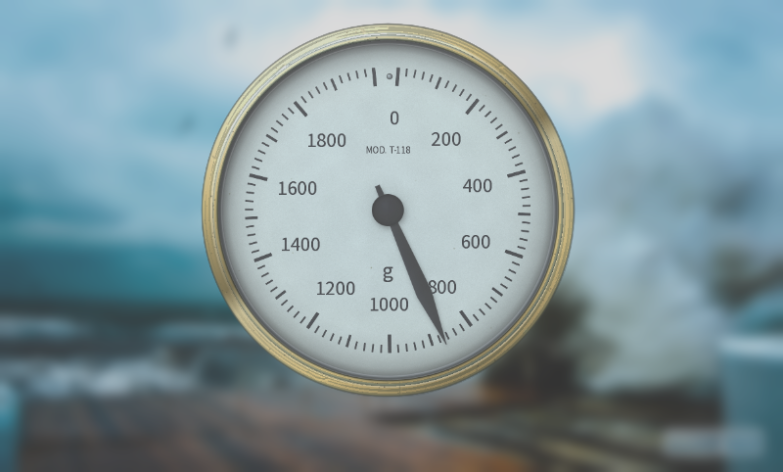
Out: 870g
